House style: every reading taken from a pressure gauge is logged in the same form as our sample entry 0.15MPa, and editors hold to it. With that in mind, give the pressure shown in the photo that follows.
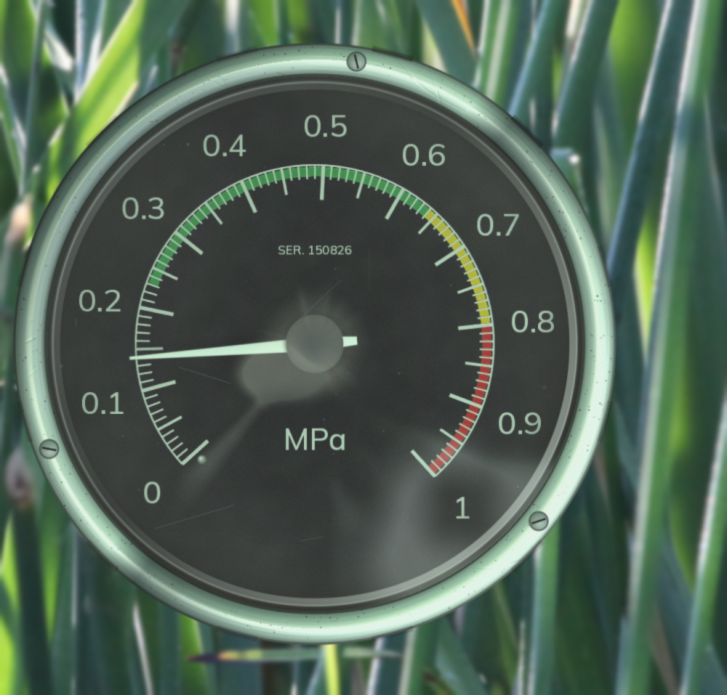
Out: 0.14MPa
